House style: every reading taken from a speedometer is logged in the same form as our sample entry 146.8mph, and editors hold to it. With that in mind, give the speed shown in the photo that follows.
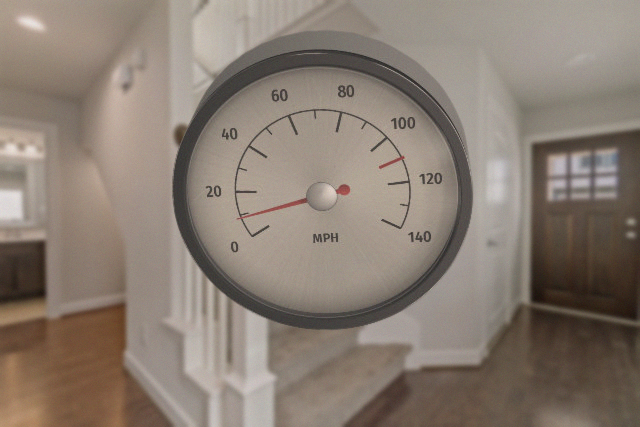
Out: 10mph
